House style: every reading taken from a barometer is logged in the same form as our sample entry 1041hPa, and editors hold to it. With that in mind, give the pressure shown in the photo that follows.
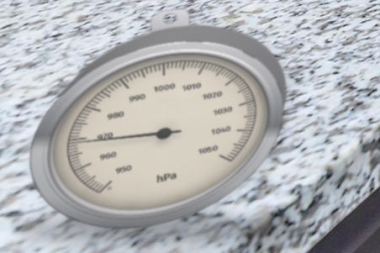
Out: 970hPa
